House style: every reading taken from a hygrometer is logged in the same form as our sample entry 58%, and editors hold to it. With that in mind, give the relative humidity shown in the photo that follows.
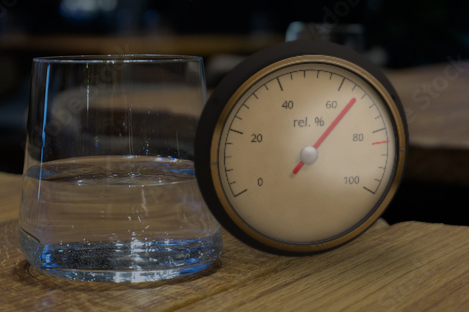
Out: 66%
